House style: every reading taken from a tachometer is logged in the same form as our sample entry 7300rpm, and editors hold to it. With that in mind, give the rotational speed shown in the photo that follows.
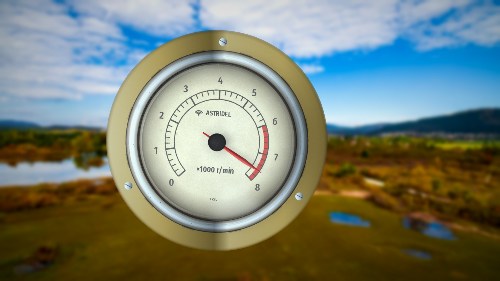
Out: 7600rpm
